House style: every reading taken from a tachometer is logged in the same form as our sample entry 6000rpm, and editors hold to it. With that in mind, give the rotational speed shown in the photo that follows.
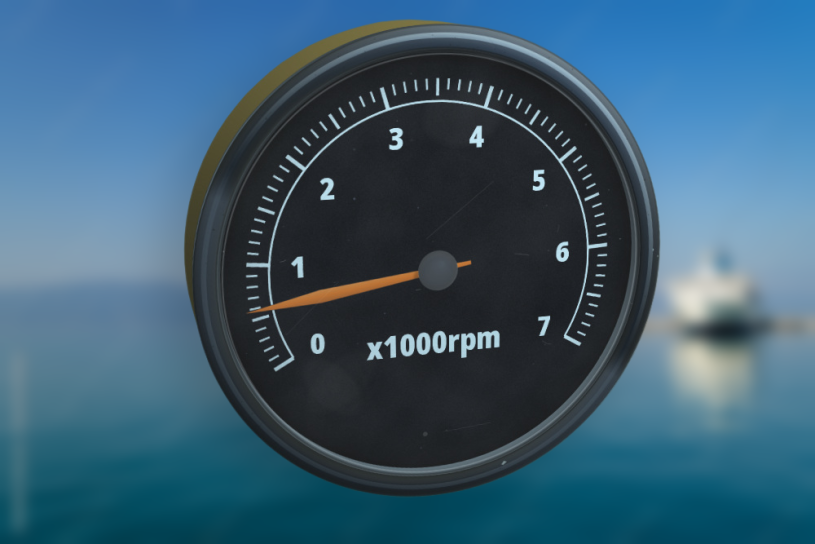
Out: 600rpm
